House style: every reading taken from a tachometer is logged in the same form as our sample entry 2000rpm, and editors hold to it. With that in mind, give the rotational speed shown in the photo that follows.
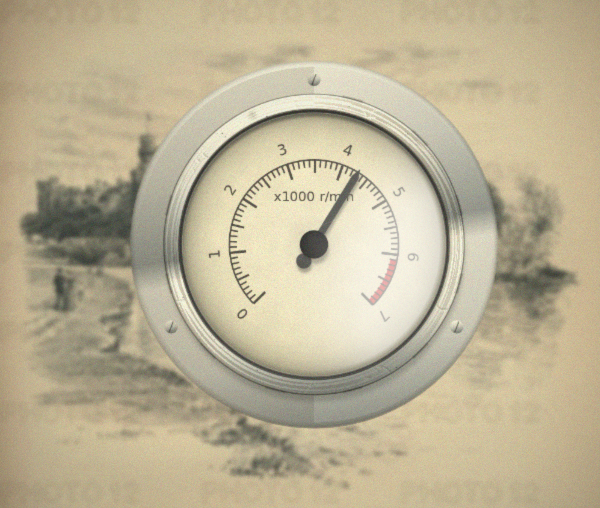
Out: 4300rpm
